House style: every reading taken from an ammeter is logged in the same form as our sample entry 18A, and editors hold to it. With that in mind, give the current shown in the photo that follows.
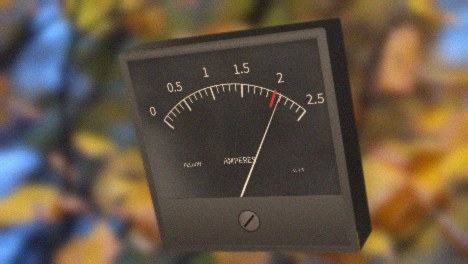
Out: 2.1A
